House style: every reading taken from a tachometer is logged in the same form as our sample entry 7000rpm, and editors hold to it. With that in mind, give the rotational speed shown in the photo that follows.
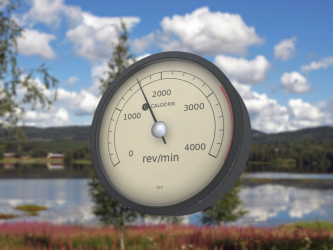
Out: 1600rpm
